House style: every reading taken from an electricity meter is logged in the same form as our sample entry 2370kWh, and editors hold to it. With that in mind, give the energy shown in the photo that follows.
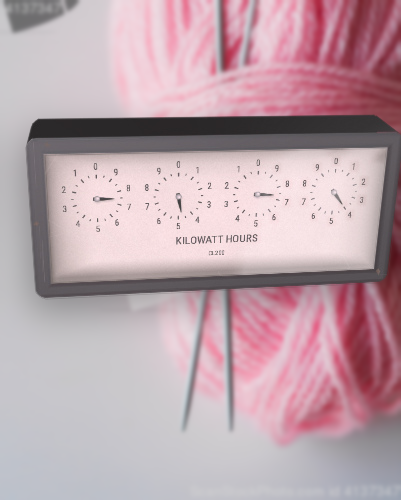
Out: 7474kWh
